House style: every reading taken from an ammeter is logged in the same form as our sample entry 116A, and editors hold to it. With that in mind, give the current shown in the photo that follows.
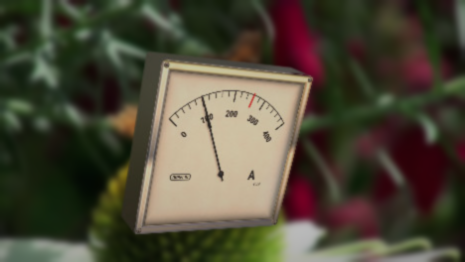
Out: 100A
